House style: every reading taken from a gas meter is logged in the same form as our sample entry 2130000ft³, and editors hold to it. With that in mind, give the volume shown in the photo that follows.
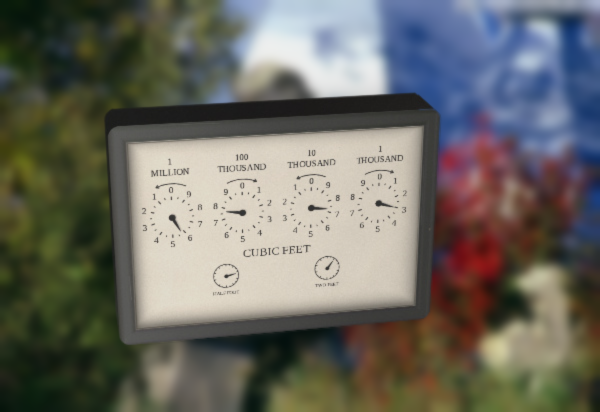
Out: 577300ft³
